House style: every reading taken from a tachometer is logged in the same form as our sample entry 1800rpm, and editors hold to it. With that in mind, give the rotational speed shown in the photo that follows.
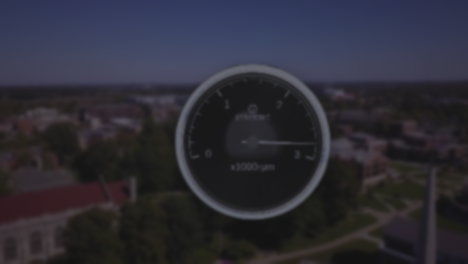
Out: 2800rpm
